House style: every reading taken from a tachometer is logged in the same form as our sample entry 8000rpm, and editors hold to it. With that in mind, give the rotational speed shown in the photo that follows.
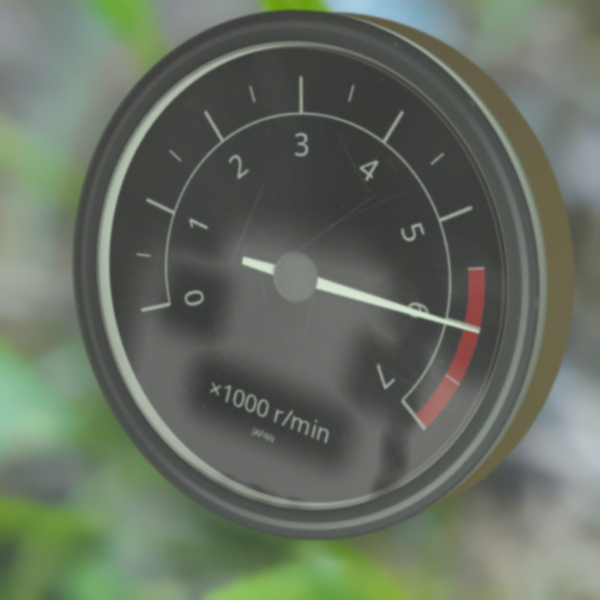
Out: 6000rpm
